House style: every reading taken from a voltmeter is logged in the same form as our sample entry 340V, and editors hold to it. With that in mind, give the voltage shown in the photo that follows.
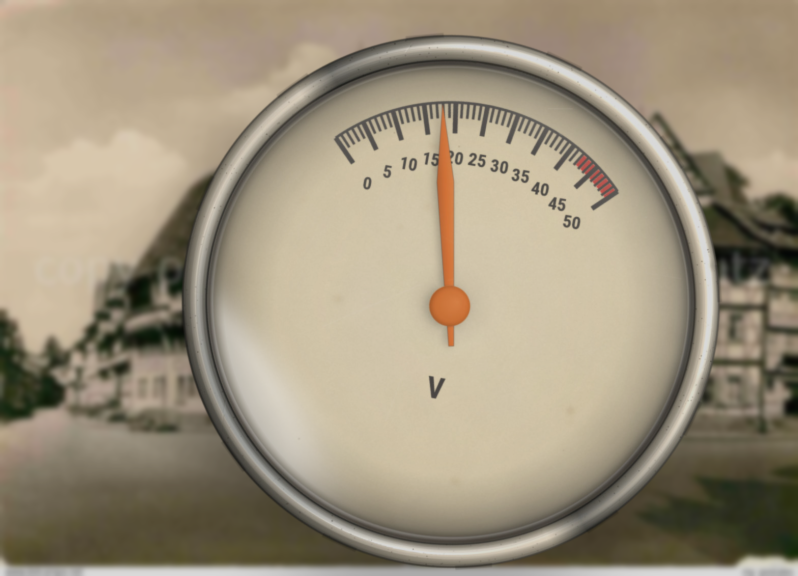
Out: 18V
